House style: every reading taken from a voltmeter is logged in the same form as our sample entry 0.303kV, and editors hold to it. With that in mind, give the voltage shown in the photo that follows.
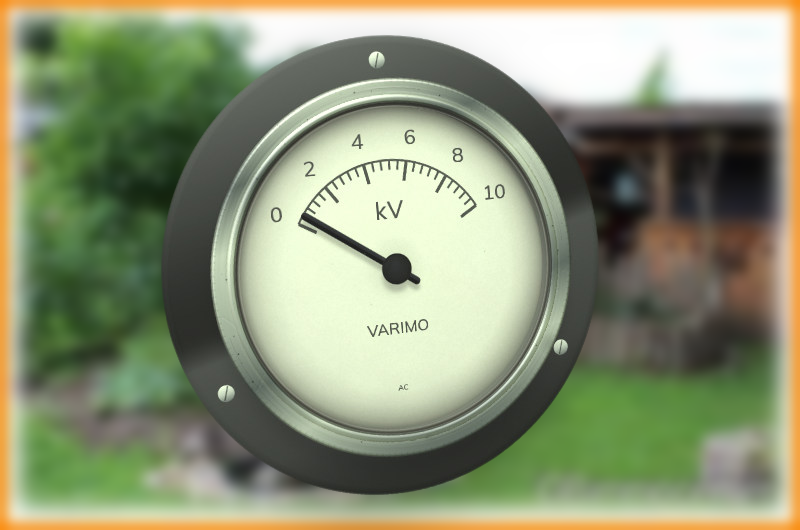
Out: 0.4kV
